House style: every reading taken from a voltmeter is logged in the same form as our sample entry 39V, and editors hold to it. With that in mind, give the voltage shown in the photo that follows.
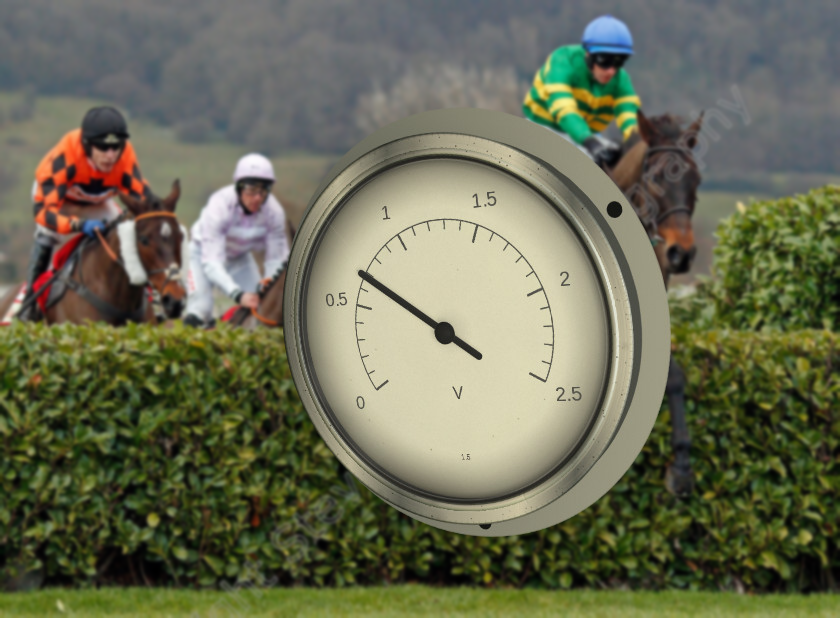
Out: 0.7V
